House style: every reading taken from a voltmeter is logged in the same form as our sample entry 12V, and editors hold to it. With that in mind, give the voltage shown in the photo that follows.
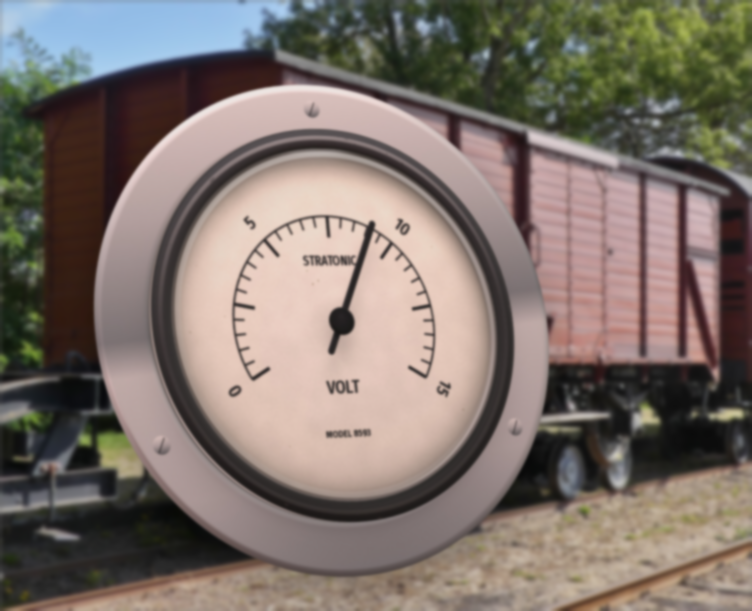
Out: 9V
